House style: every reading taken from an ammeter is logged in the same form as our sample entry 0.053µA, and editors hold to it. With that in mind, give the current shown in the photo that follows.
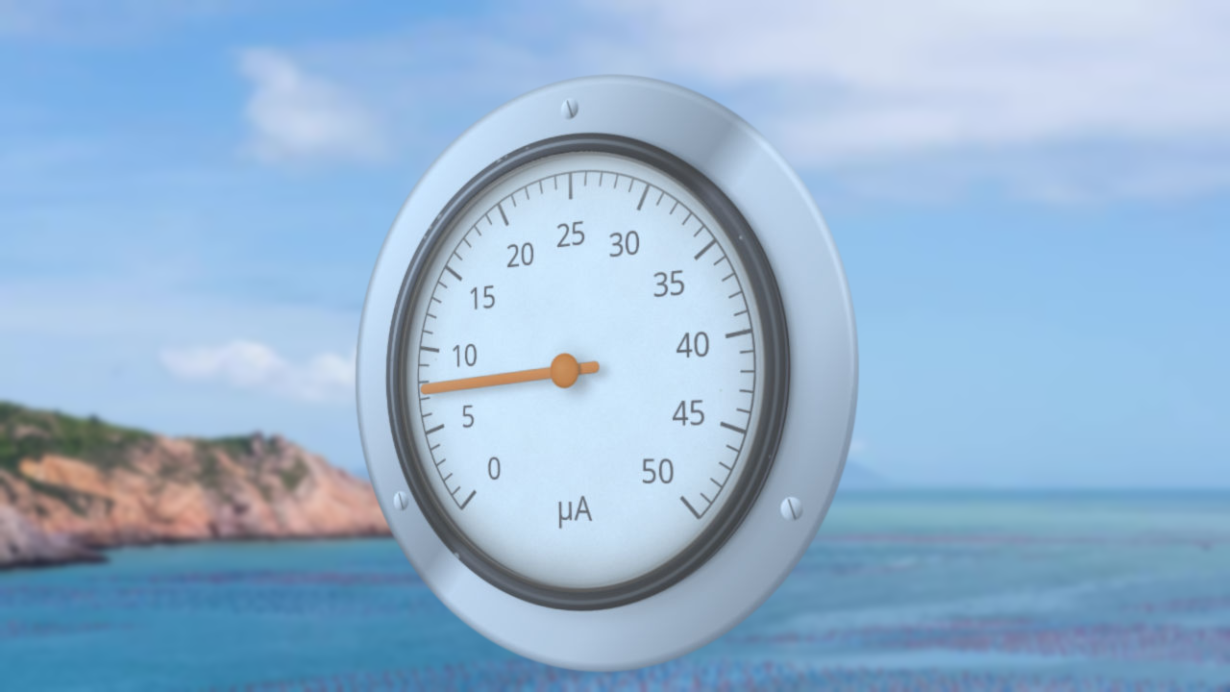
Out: 7.5µA
